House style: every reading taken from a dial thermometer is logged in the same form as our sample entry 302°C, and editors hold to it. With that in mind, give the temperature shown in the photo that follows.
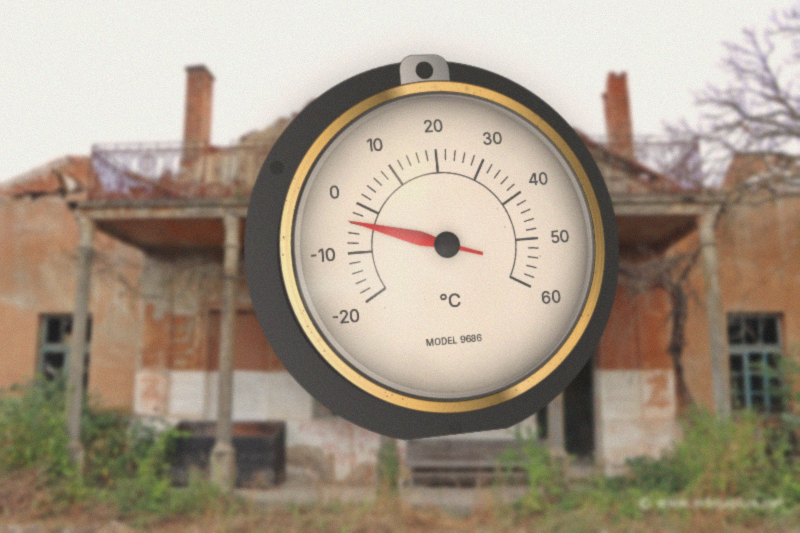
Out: -4°C
